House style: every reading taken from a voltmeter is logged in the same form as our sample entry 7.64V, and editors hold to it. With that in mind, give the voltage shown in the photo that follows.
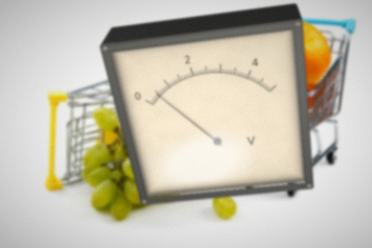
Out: 0.5V
